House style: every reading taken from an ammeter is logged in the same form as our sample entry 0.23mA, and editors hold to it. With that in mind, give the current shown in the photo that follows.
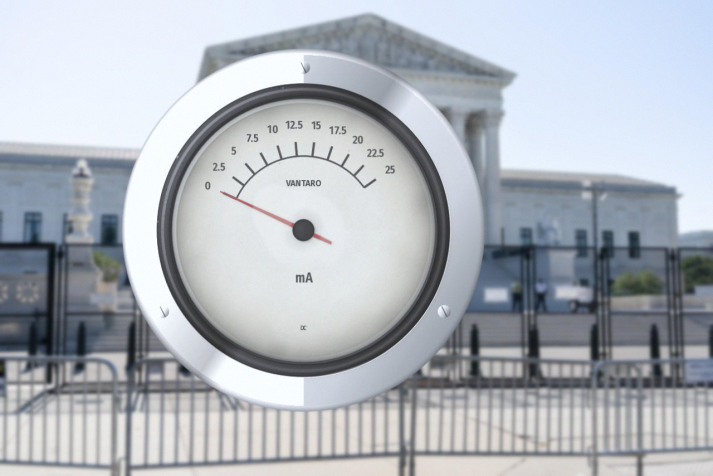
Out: 0mA
